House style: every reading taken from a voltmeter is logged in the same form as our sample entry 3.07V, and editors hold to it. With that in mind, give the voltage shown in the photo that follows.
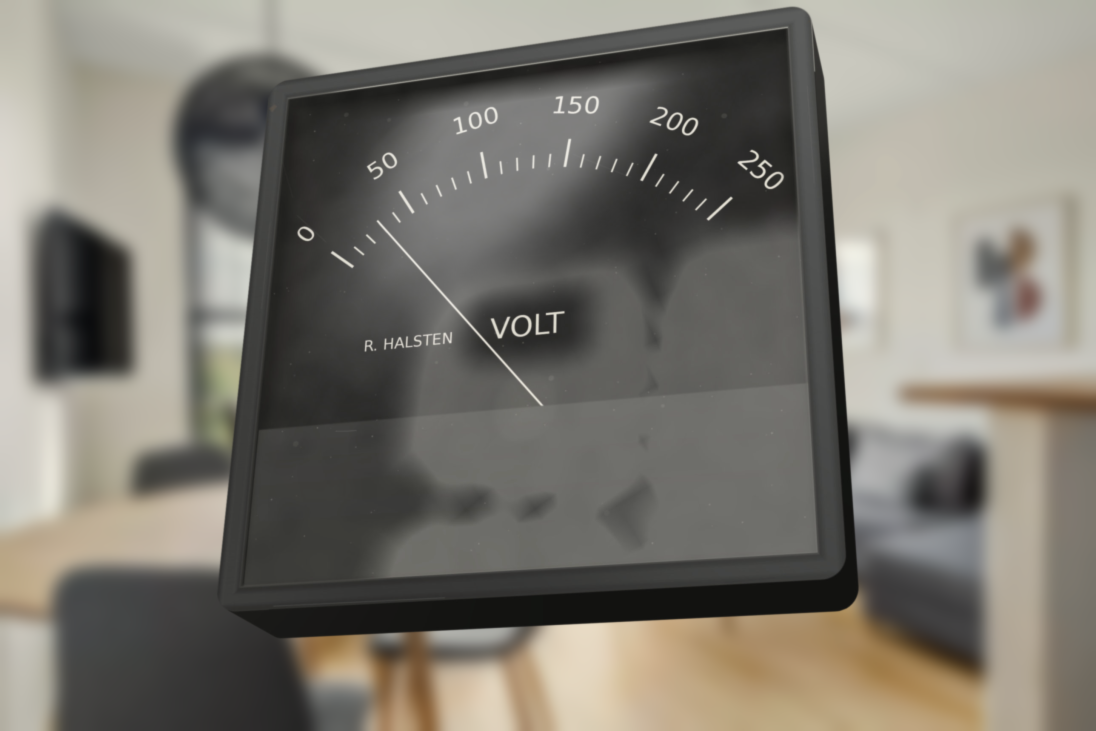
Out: 30V
